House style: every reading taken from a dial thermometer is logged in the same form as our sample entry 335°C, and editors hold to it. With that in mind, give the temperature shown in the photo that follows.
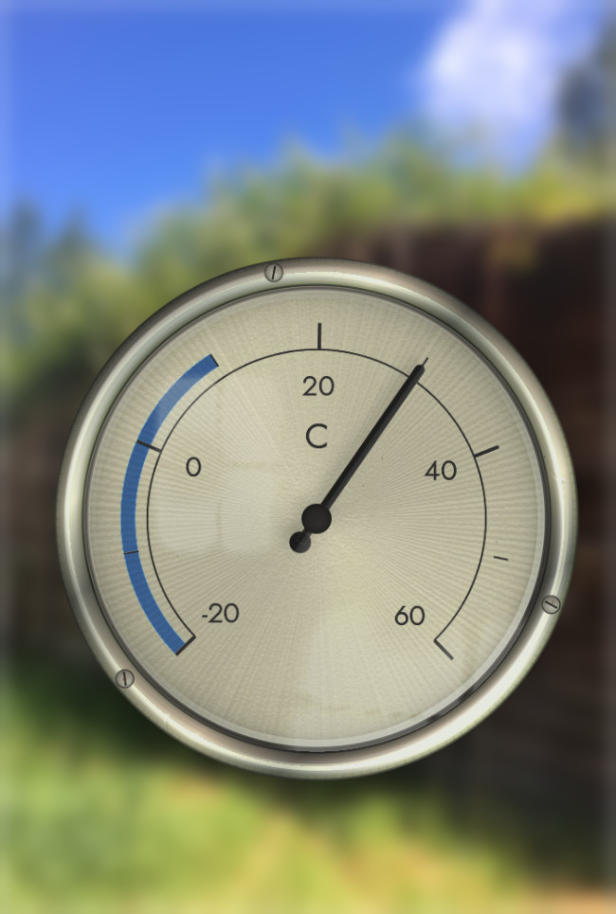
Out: 30°C
